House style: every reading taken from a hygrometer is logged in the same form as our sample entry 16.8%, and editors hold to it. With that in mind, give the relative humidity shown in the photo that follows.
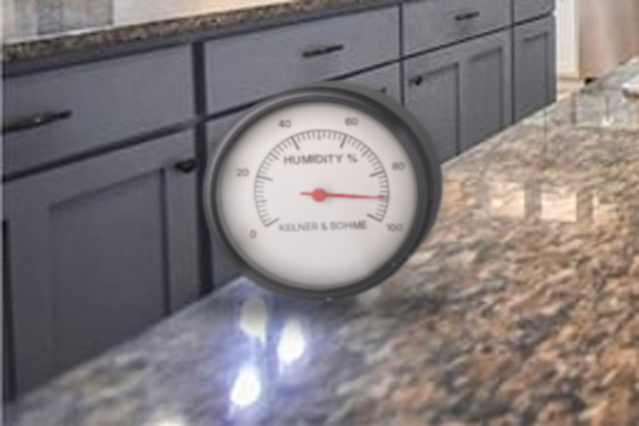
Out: 90%
